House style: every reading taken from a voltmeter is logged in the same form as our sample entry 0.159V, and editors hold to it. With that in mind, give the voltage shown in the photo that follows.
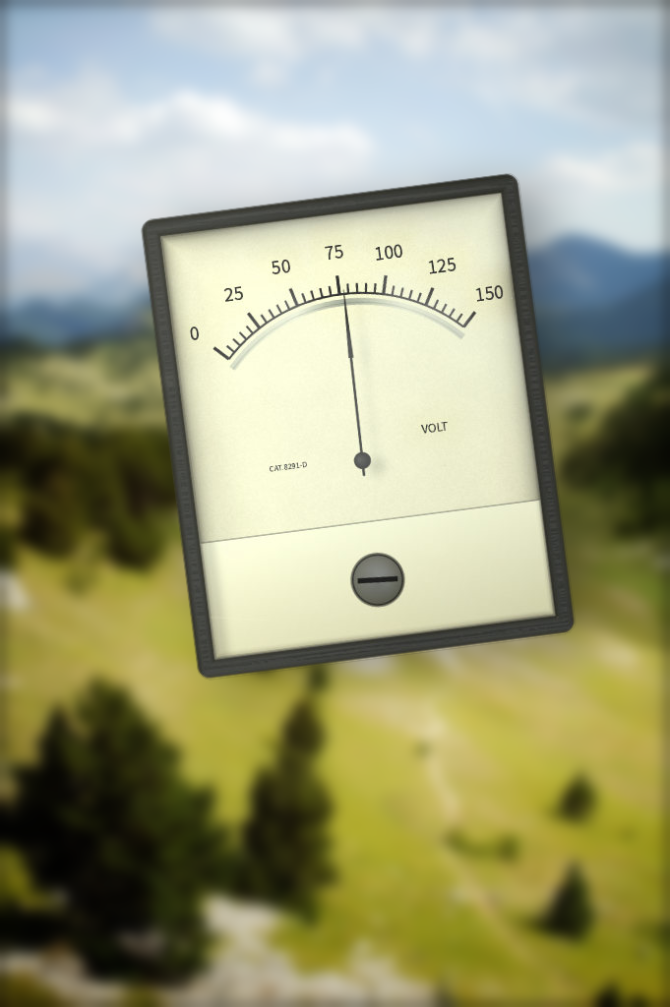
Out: 77.5V
